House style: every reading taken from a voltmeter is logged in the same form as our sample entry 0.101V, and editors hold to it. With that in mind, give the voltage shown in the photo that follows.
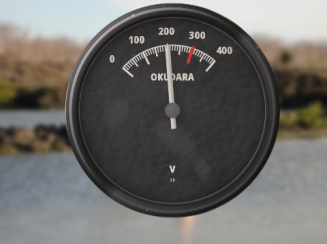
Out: 200V
